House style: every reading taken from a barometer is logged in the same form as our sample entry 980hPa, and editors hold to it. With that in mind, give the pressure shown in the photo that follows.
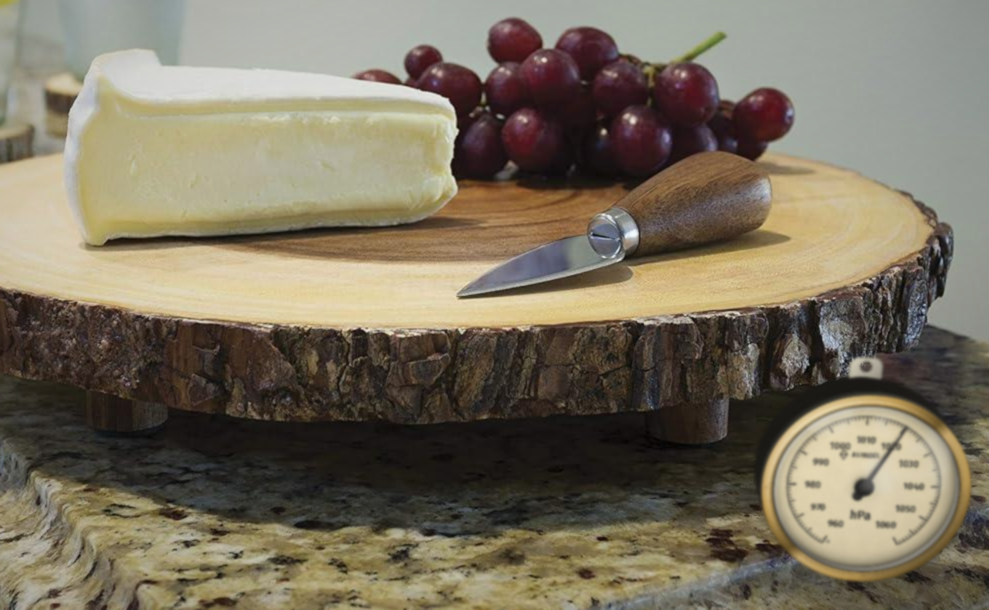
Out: 1020hPa
